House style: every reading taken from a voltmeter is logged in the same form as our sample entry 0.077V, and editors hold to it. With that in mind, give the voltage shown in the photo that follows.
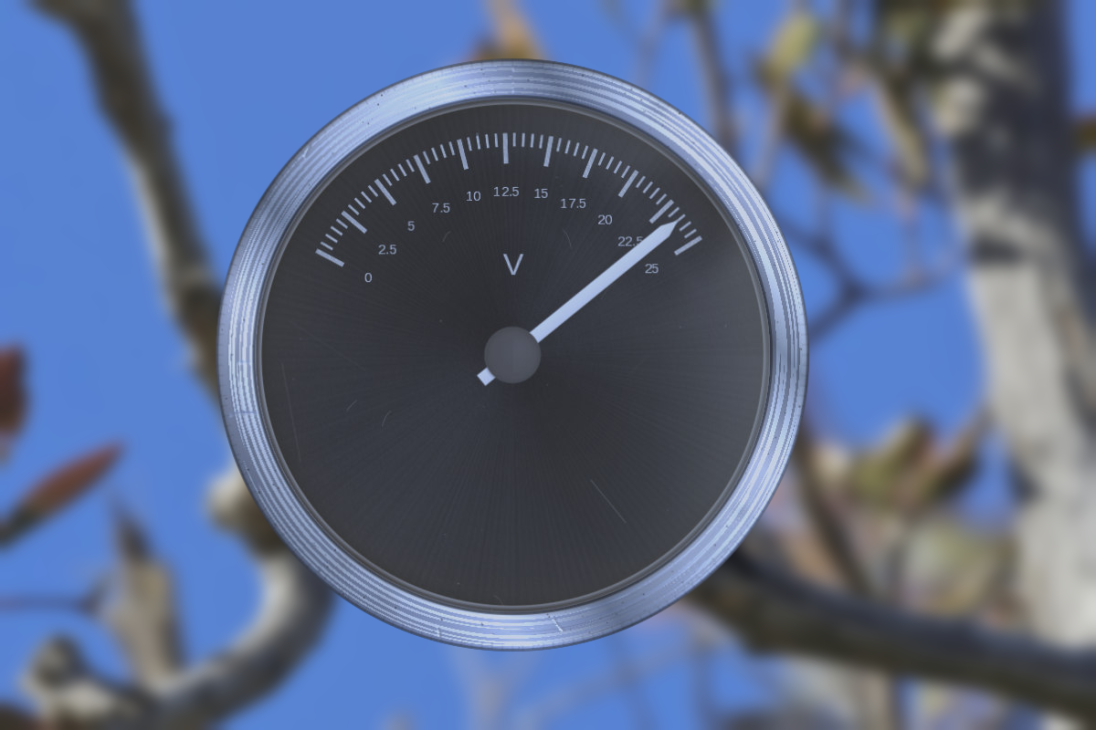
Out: 23.5V
